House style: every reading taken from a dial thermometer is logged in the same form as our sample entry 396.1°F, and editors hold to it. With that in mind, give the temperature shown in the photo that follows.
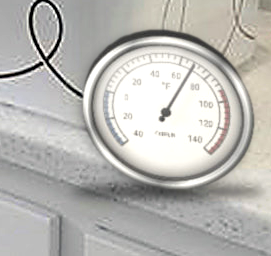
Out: 68°F
